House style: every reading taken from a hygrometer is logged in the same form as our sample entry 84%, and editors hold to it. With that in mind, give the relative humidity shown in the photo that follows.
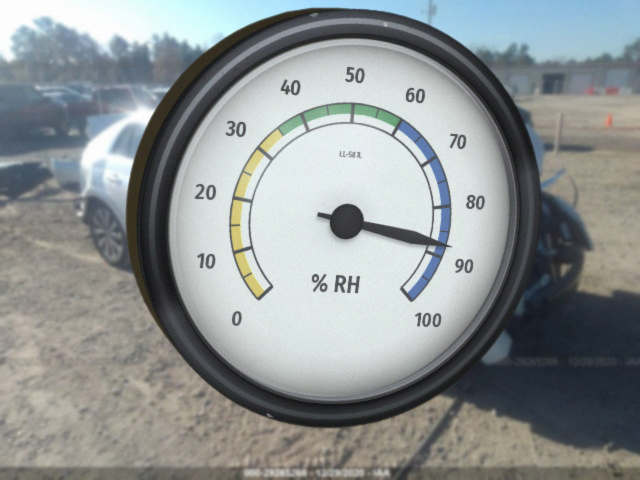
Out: 87.5%
